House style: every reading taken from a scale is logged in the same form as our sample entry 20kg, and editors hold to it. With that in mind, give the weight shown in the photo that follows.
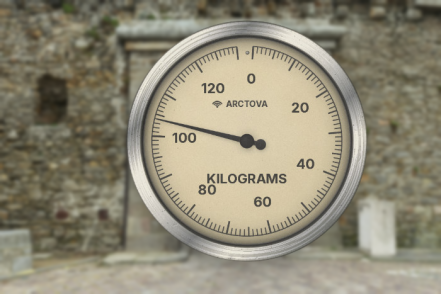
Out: 104kg
